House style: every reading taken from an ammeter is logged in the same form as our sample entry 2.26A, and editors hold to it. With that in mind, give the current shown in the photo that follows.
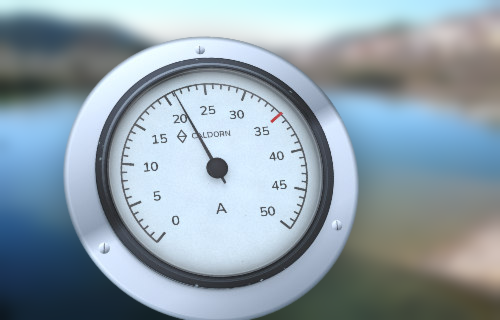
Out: 21A
